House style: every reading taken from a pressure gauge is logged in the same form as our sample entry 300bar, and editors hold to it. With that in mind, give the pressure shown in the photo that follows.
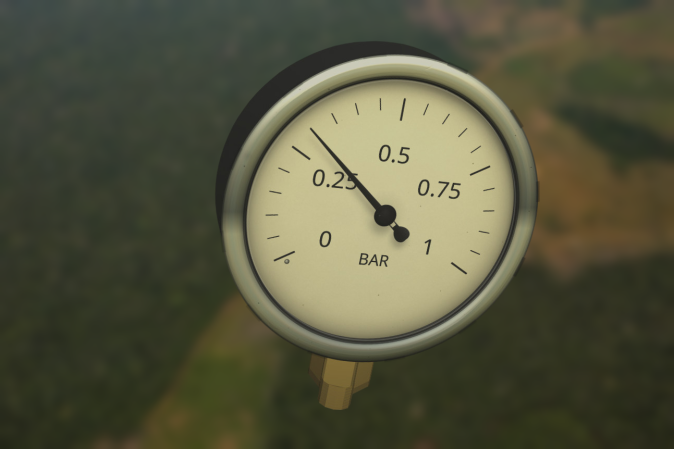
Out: 0.3bar
